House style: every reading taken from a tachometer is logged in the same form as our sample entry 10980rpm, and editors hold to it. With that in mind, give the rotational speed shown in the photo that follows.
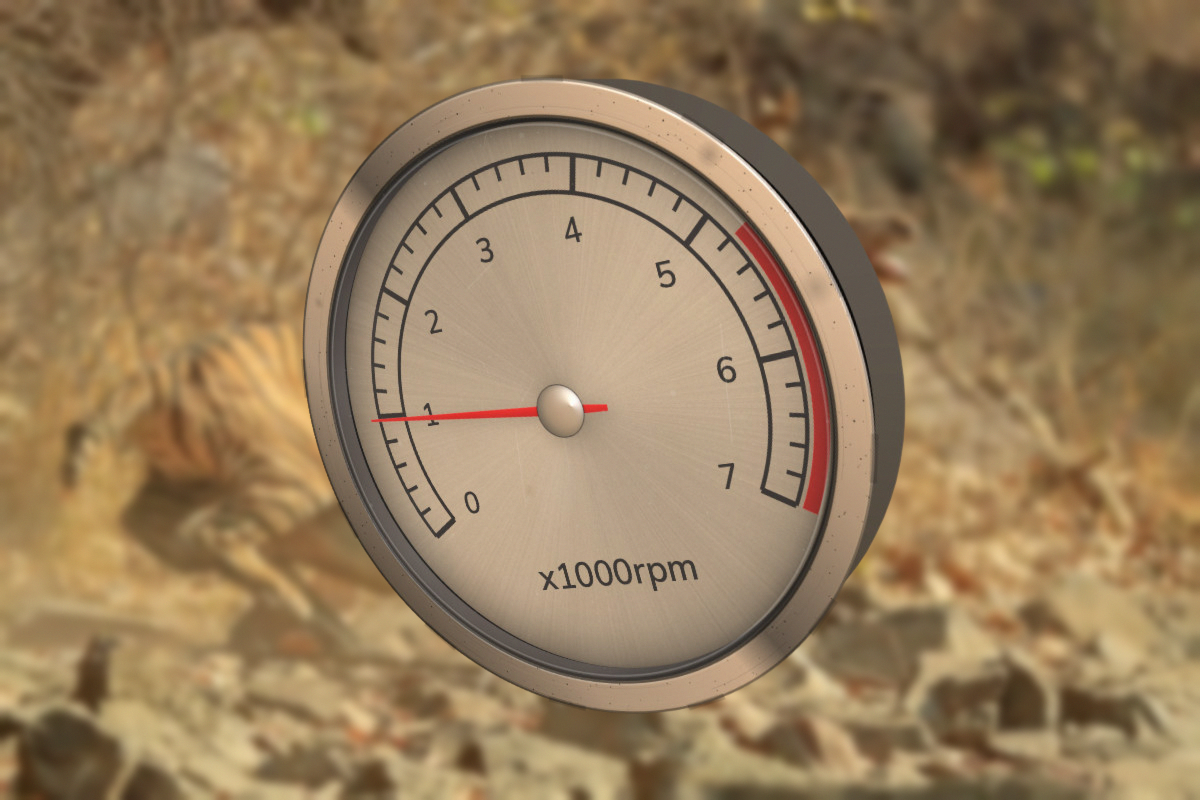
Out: 1000rpm
